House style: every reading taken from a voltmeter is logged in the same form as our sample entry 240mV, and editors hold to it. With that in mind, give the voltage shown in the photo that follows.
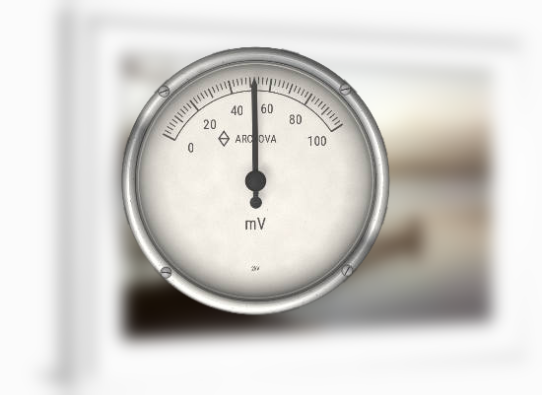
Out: 52mV
